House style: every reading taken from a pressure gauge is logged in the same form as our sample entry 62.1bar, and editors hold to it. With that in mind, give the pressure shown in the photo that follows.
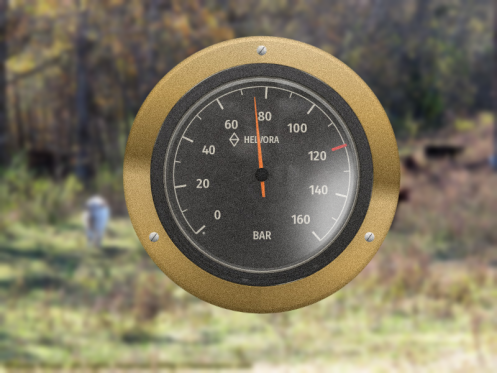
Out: 75bar
